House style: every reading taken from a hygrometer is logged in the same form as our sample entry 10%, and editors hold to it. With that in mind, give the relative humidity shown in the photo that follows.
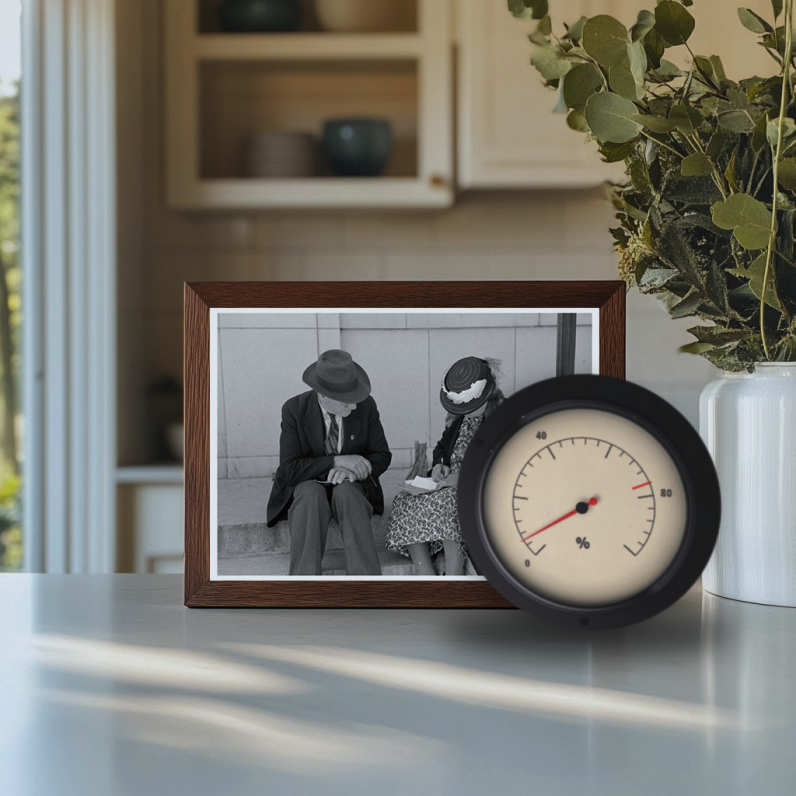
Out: 6%
